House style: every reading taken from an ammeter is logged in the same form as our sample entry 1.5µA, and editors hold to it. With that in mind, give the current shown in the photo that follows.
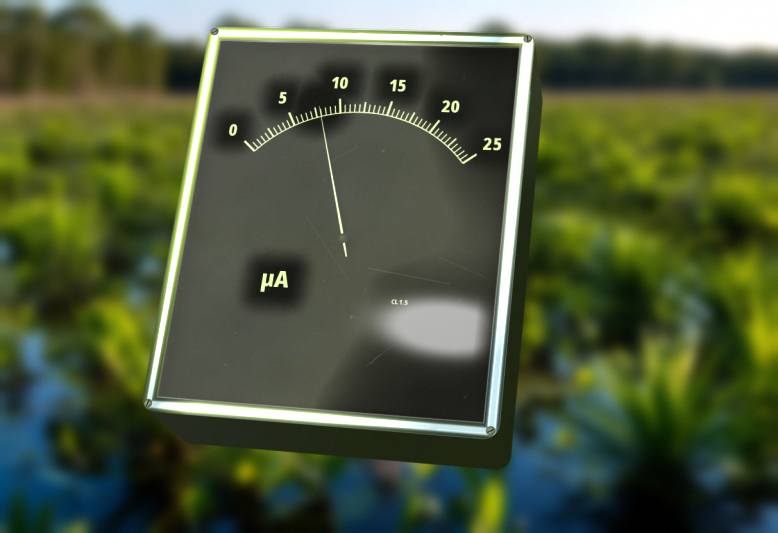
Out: 8µA
